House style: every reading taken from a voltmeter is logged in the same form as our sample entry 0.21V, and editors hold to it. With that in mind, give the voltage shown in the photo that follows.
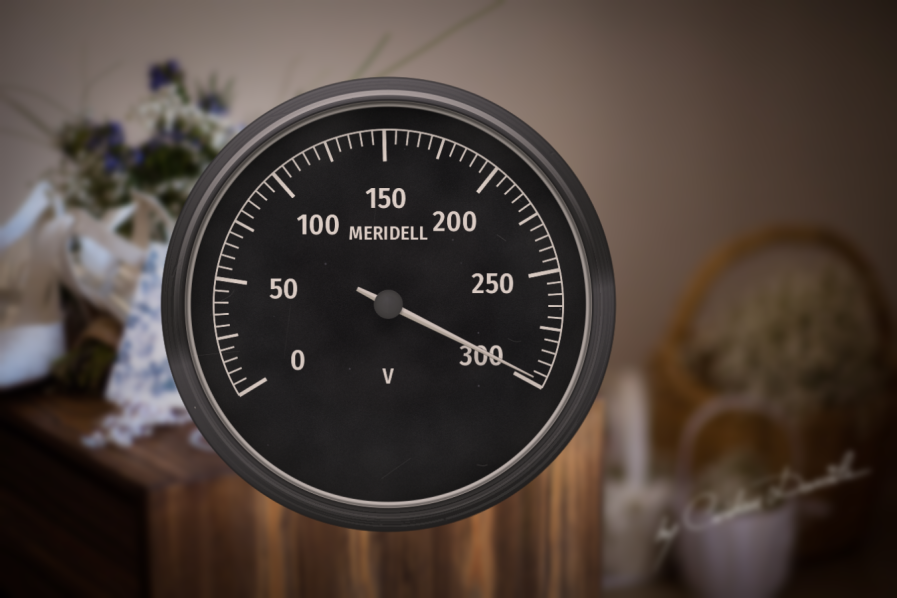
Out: 297.5V
